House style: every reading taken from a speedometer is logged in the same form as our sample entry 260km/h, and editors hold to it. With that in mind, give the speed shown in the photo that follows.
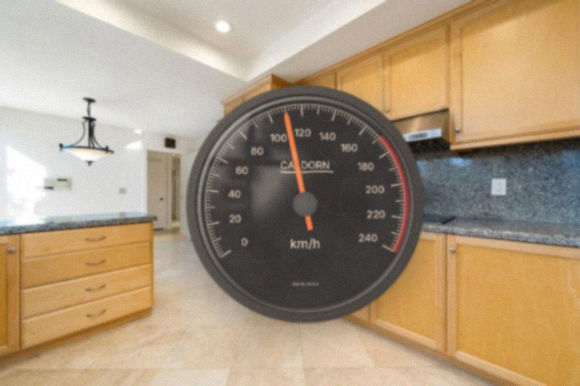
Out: 110km/h
